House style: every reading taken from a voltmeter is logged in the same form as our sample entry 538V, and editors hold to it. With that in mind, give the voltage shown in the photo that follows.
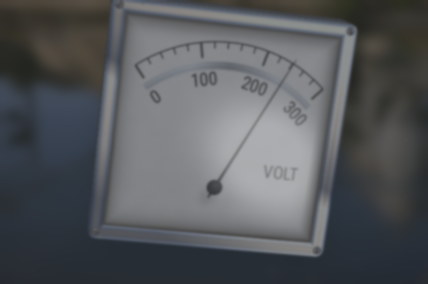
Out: 240V
